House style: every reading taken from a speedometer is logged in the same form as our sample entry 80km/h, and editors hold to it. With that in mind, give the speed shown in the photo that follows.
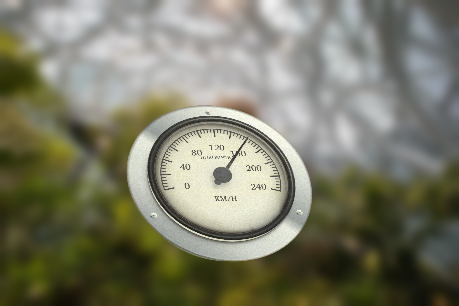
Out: 160km/h
